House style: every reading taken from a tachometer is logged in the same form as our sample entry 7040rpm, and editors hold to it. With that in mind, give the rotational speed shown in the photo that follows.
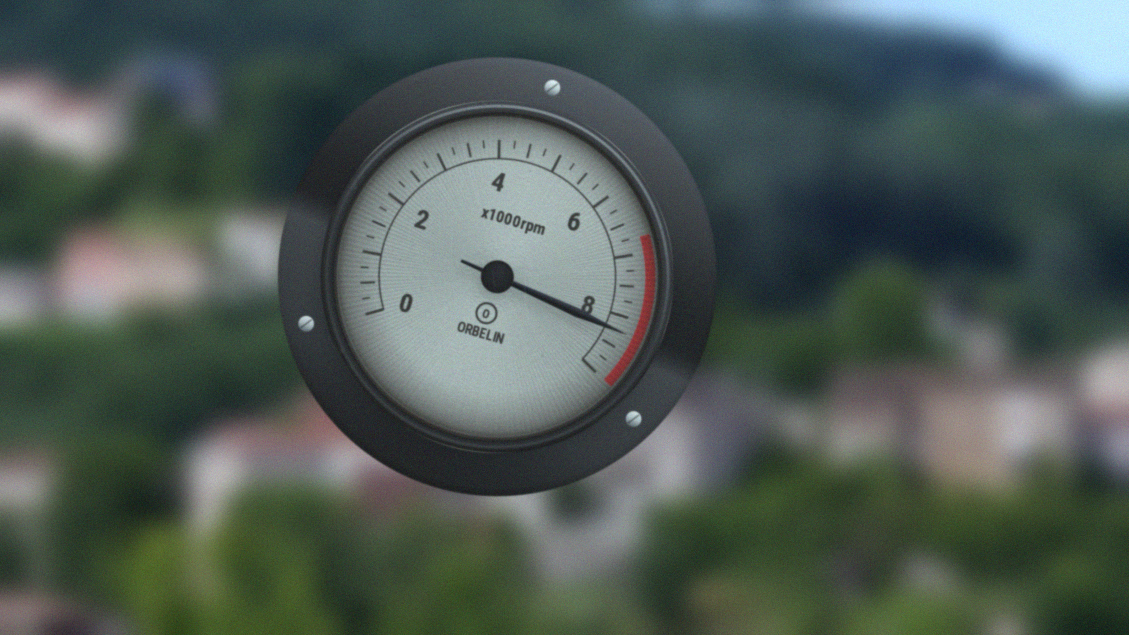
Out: 8250rpm
